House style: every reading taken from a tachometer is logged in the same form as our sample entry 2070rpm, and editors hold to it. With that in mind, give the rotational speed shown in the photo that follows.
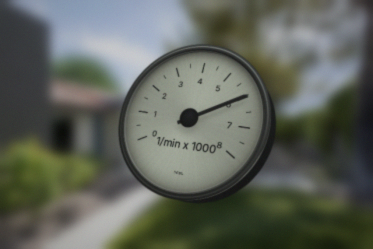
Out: 6000rpm
